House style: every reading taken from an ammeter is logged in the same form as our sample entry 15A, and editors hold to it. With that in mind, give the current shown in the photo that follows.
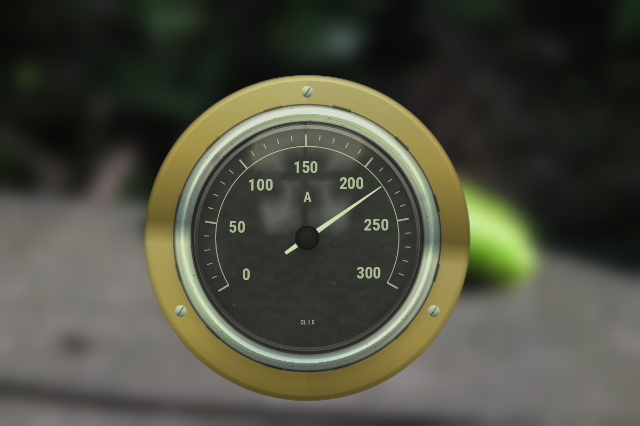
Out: 220A
